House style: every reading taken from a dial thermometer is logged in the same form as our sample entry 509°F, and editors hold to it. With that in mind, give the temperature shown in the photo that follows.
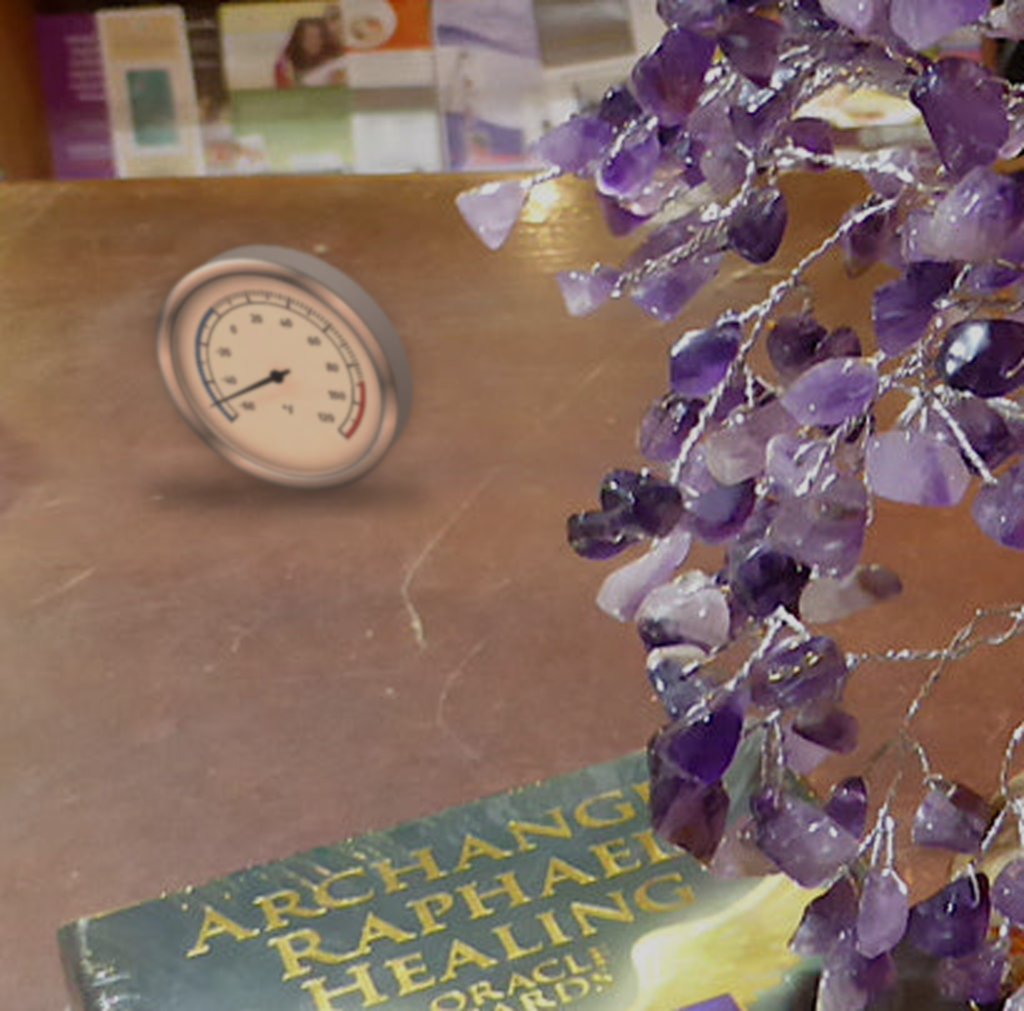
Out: -50°F
